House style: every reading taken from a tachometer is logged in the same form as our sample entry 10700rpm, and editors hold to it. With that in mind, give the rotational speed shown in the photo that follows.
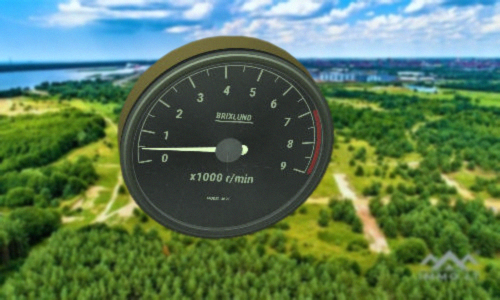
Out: 500rpm
